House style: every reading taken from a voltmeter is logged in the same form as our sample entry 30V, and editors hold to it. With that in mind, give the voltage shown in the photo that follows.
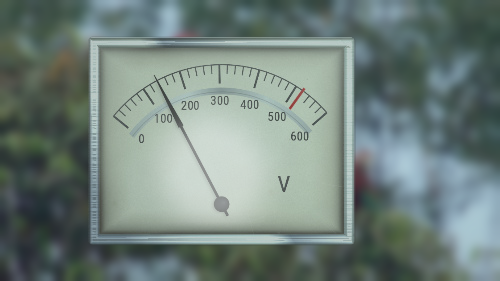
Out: 140V
